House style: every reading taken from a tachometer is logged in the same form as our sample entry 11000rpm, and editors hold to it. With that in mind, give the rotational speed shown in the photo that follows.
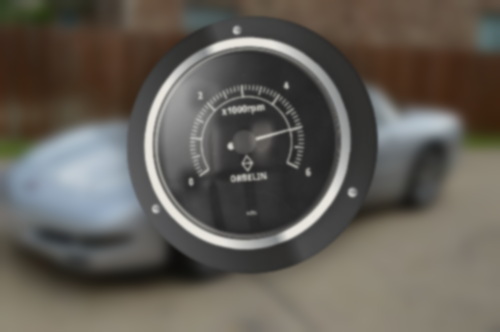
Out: 5000rpm
